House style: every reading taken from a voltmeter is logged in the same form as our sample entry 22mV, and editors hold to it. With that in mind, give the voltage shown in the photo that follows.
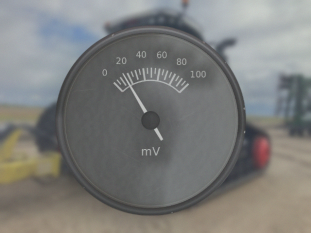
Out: 15mV
